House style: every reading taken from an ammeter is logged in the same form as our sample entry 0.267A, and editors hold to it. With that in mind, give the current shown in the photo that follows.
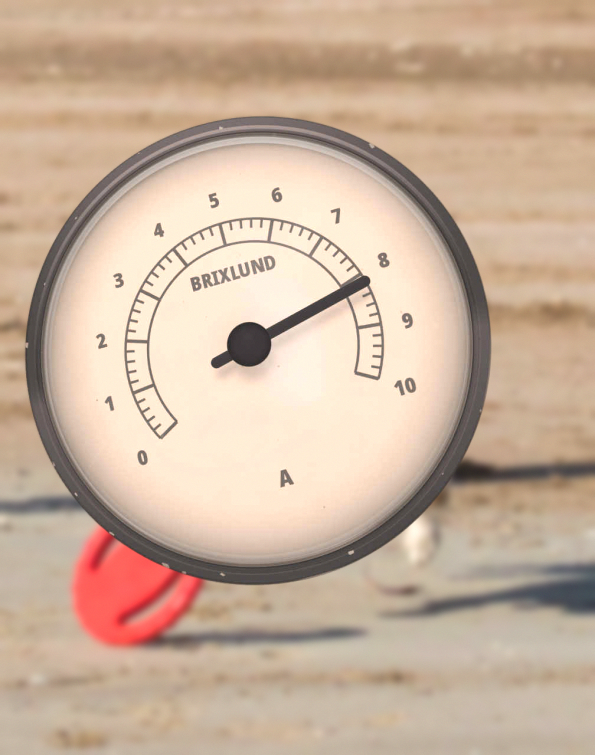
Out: 8.2A
